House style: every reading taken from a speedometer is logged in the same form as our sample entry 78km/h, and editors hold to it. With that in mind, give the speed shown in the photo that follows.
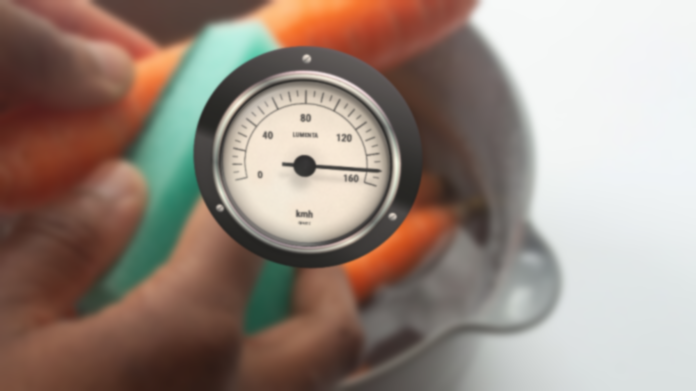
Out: 150km/h
